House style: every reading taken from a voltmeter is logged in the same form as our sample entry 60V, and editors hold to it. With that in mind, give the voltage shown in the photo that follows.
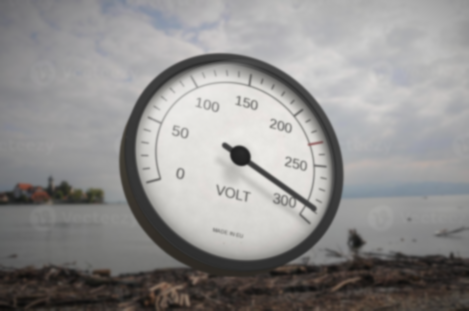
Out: 290V
